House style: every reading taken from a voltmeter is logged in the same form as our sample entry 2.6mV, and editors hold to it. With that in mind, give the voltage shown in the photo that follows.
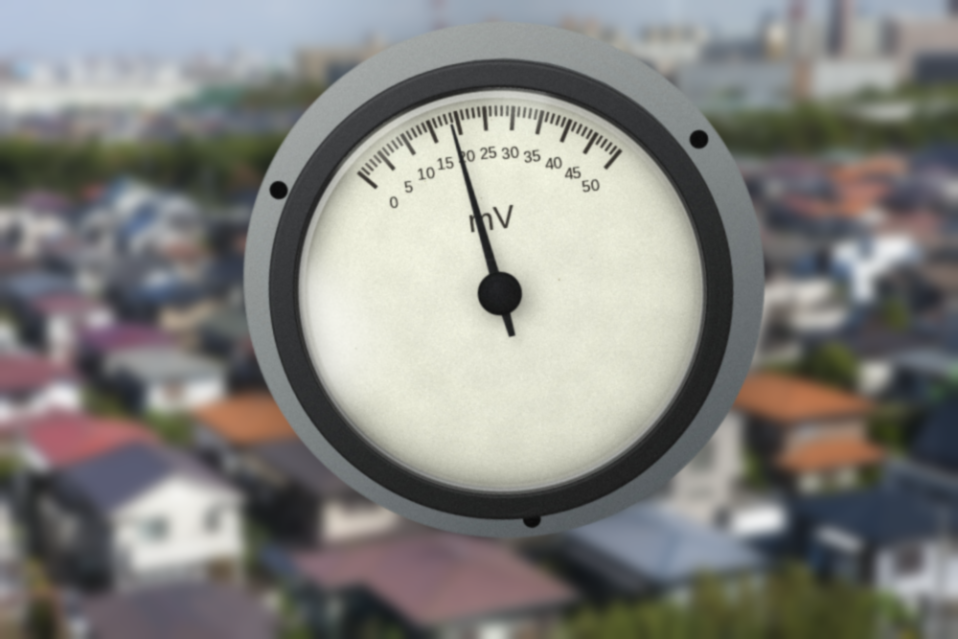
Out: 19mV
